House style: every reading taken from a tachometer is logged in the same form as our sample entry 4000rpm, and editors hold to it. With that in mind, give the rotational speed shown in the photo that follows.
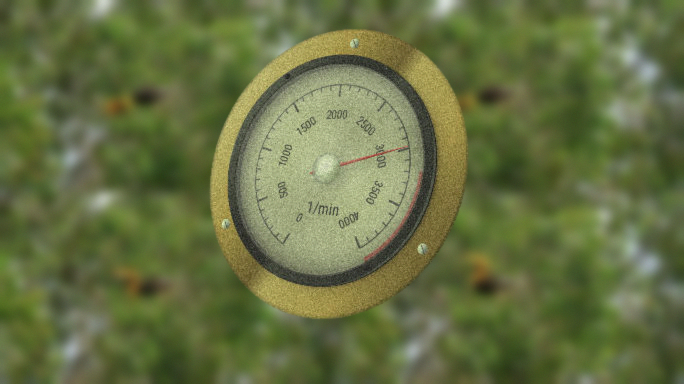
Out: 3000rpm
